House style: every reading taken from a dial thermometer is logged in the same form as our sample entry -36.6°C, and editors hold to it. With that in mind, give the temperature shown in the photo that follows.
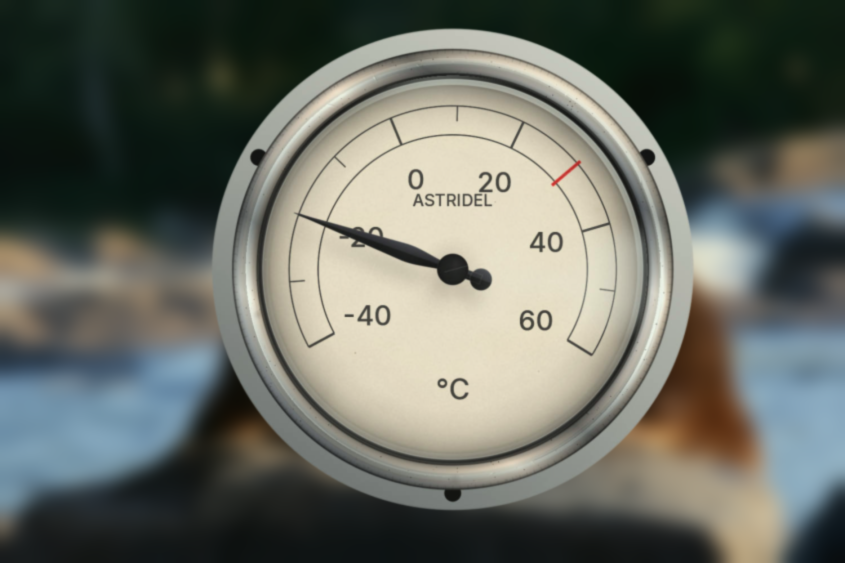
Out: -20°C
